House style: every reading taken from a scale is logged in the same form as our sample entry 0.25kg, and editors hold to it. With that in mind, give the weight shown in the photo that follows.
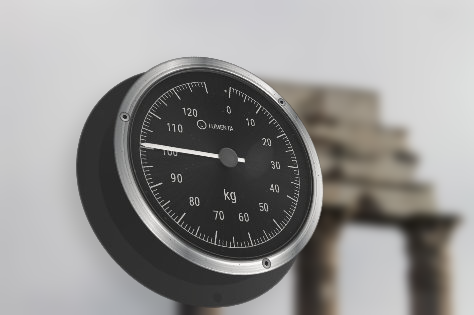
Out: 100kg
